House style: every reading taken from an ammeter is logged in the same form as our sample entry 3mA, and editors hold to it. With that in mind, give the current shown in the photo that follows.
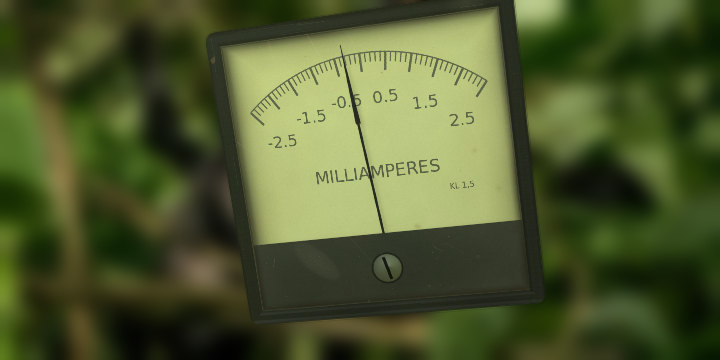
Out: -0.3mA
